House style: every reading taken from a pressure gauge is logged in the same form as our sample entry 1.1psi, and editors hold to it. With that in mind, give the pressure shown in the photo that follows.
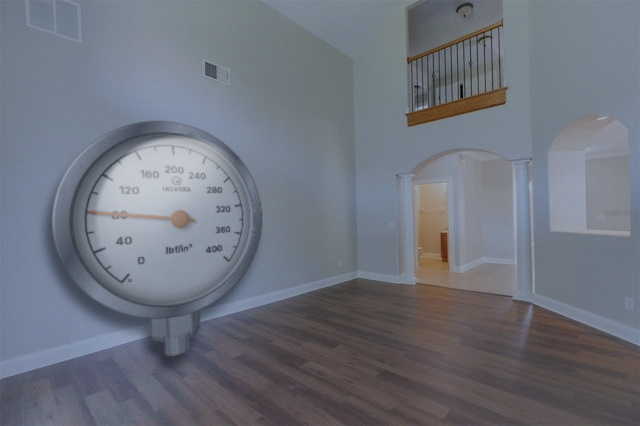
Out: 80psi
